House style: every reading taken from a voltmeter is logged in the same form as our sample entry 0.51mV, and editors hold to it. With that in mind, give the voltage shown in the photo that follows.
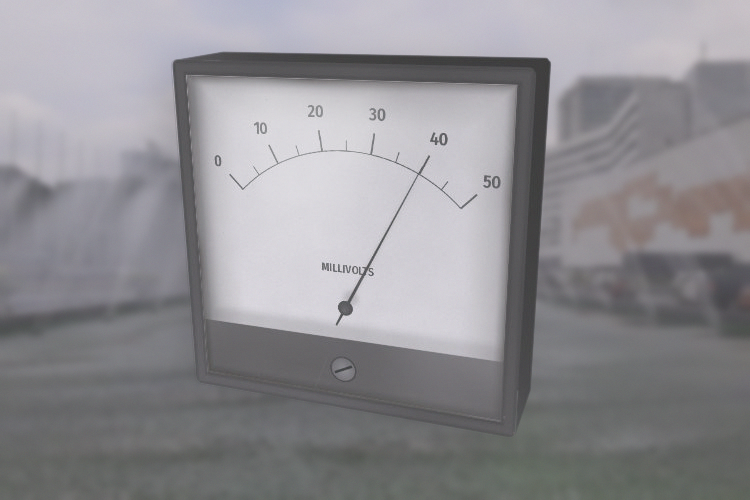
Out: 40mV
